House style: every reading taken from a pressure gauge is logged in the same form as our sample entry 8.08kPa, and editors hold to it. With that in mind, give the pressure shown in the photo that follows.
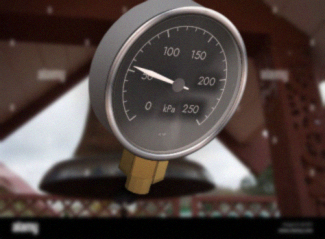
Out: 55kPa
